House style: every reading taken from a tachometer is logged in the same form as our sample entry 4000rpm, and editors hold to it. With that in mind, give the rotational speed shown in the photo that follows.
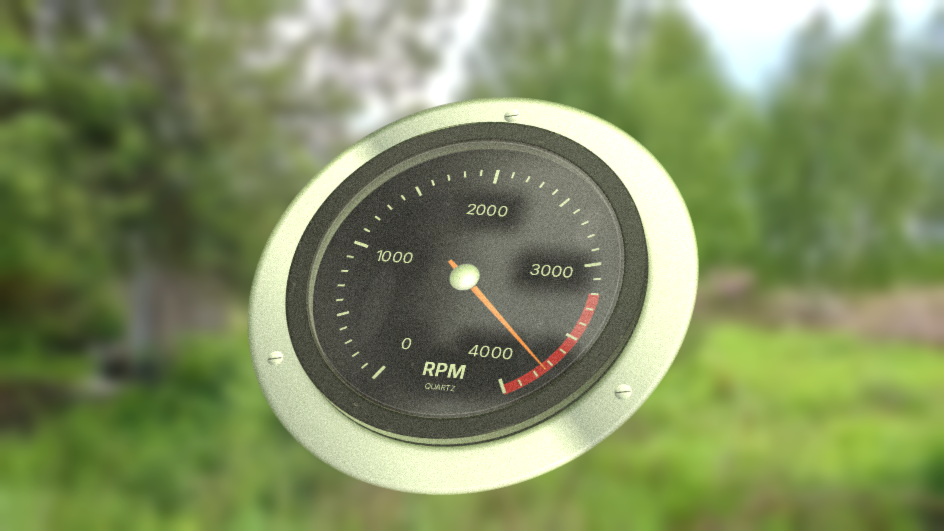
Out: 3750rpm
